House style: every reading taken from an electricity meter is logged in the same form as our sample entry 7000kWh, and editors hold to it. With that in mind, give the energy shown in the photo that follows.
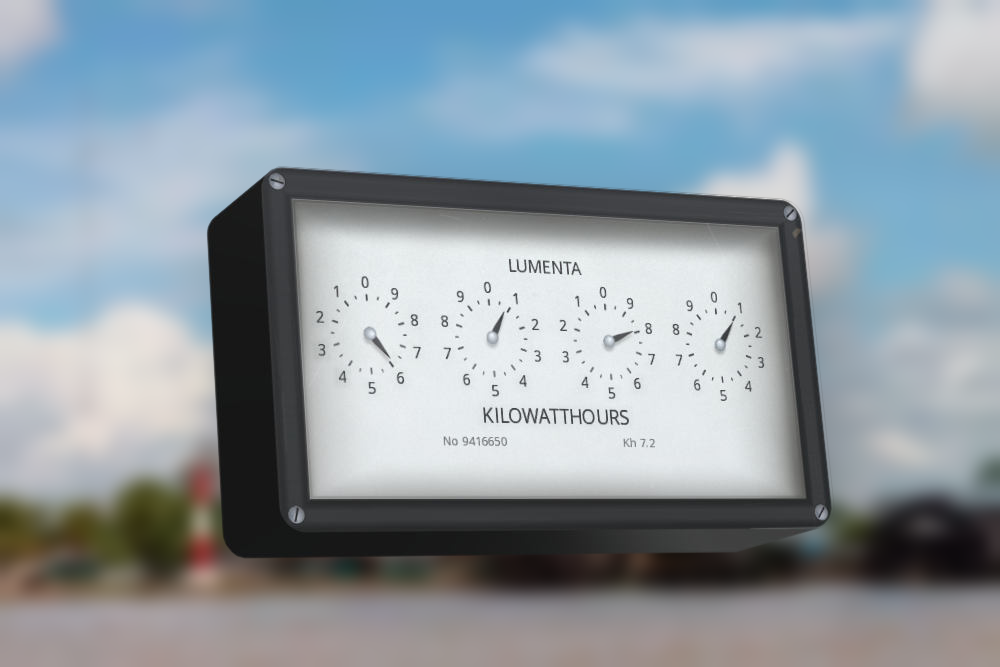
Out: 6081kWh
